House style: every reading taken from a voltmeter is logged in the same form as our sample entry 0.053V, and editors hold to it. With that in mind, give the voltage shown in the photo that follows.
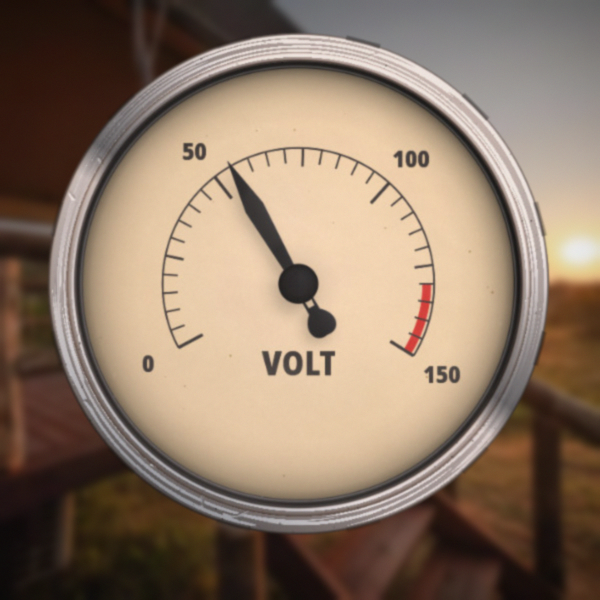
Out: 55V
